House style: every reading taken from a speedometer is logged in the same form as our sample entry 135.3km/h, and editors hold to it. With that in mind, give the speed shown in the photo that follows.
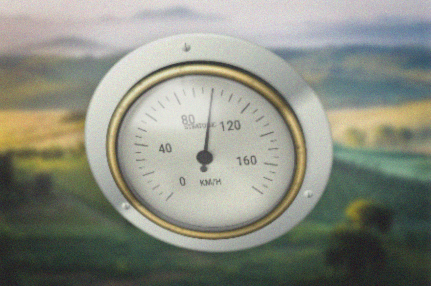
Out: 100km/h
